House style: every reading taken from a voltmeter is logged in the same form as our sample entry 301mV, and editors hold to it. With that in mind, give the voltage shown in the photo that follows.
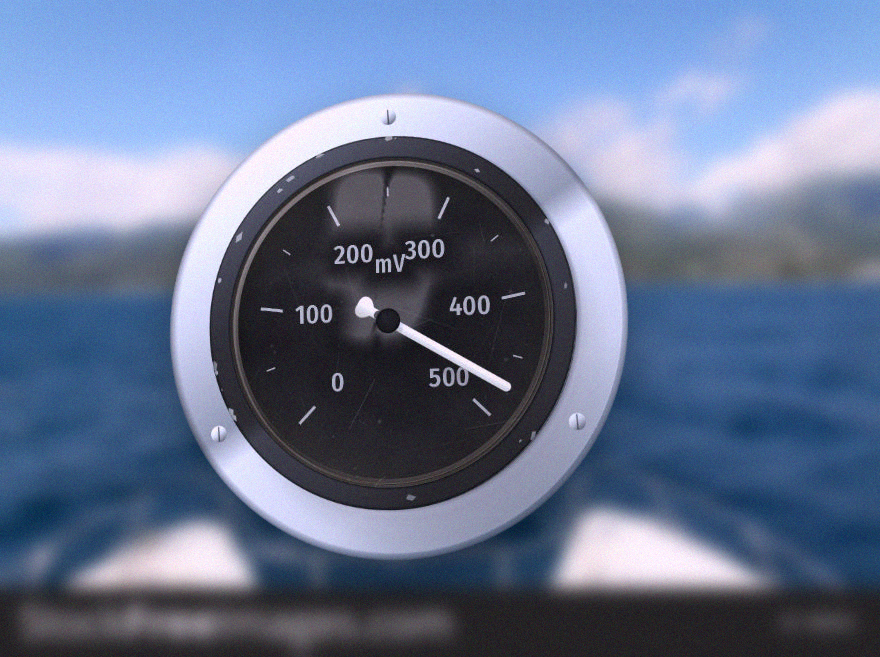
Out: 475mV
